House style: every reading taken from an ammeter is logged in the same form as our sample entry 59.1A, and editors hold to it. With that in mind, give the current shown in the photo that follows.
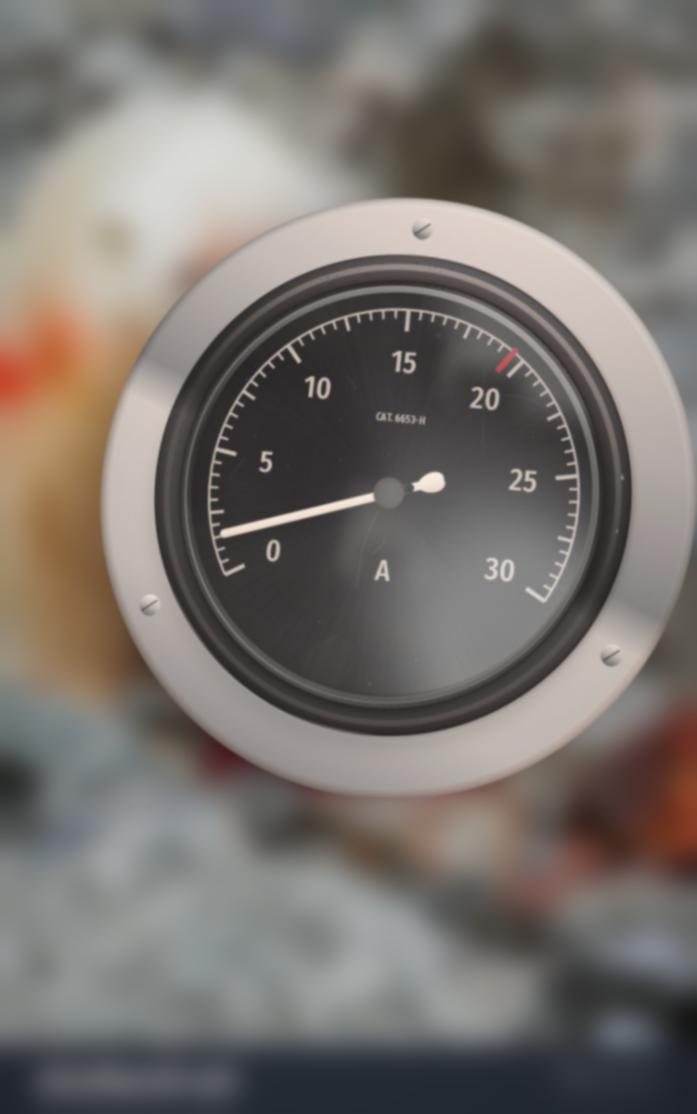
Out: 1.5A
